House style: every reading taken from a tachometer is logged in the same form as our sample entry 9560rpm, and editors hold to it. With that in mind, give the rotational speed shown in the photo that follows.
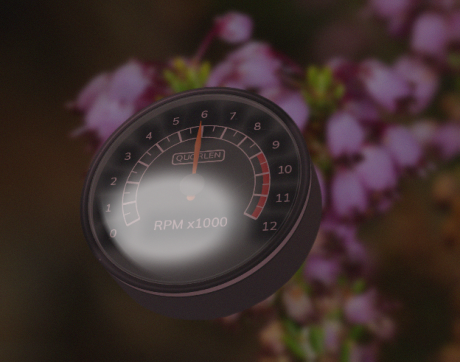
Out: 6000rpm
